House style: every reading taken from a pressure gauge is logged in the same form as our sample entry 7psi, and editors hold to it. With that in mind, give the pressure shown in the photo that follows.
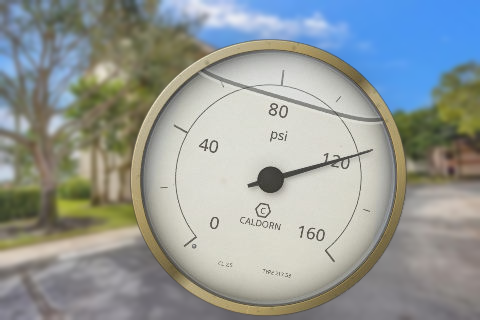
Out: 120psi
